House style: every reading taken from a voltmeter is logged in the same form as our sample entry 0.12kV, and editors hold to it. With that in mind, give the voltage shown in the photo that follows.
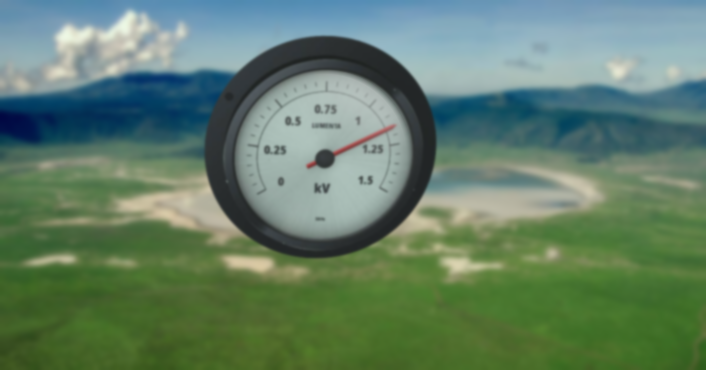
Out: 1.15kV
